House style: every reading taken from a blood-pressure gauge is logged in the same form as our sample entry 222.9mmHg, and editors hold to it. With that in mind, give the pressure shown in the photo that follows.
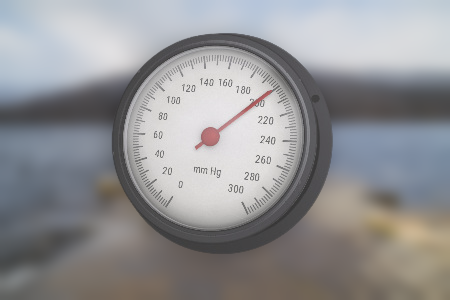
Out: 200mmHg
